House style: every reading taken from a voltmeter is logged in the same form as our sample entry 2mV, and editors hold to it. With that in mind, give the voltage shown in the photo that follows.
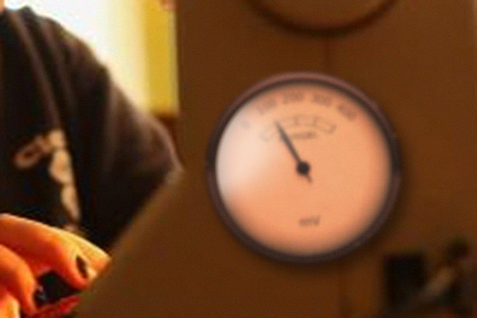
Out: 100mV
